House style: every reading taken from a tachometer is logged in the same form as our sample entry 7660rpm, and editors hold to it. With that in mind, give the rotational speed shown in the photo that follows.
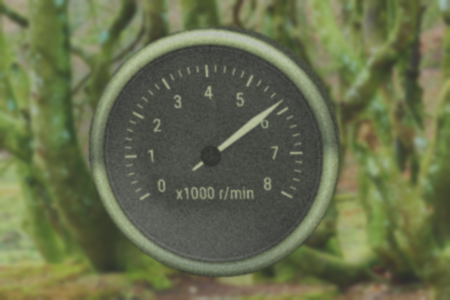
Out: 5800rpm
